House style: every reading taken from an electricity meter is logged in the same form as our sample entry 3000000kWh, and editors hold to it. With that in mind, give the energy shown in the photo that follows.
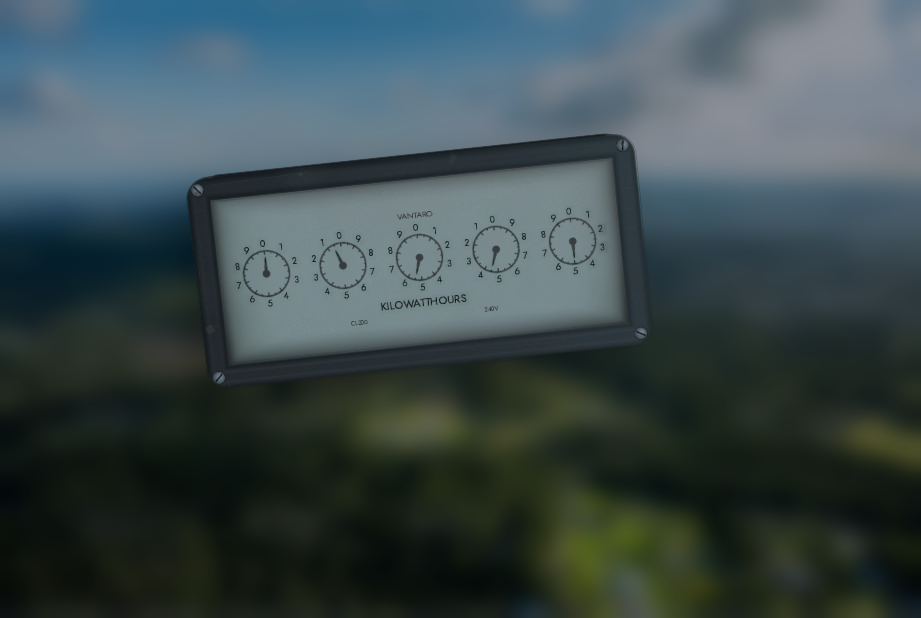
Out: 545kWh
